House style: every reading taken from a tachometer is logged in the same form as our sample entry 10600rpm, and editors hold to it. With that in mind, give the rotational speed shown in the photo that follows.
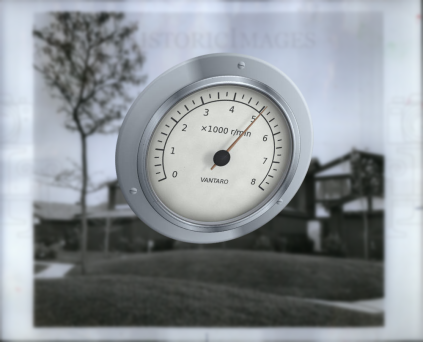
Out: 5000rpm
